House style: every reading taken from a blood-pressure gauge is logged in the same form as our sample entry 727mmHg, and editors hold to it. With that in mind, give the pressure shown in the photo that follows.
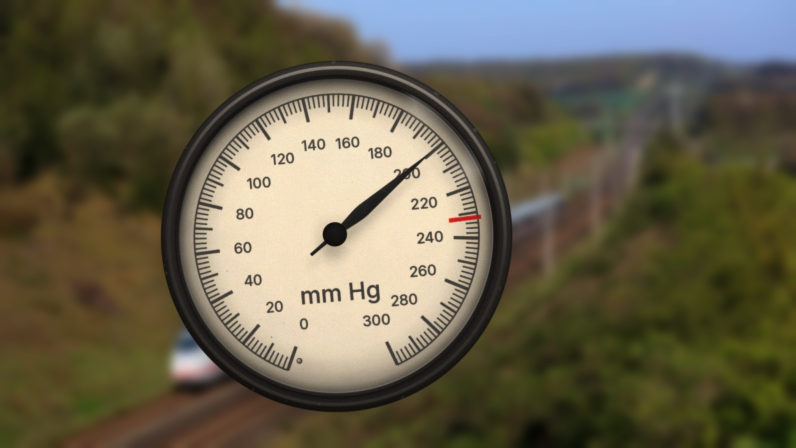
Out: 200mmHg
